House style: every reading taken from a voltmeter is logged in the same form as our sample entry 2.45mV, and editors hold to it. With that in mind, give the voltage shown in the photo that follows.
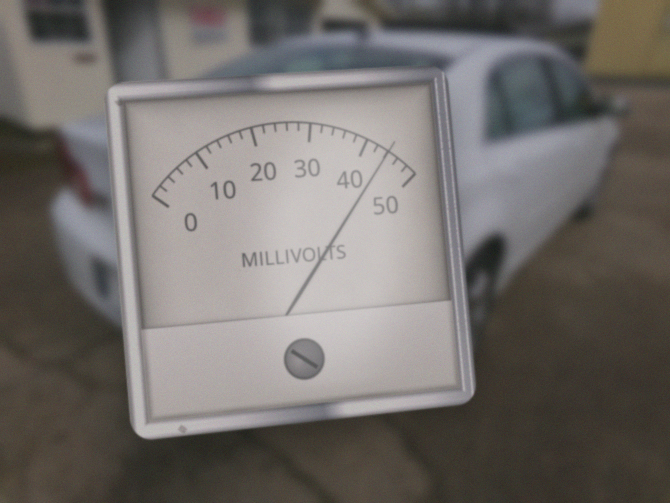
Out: 44mV
